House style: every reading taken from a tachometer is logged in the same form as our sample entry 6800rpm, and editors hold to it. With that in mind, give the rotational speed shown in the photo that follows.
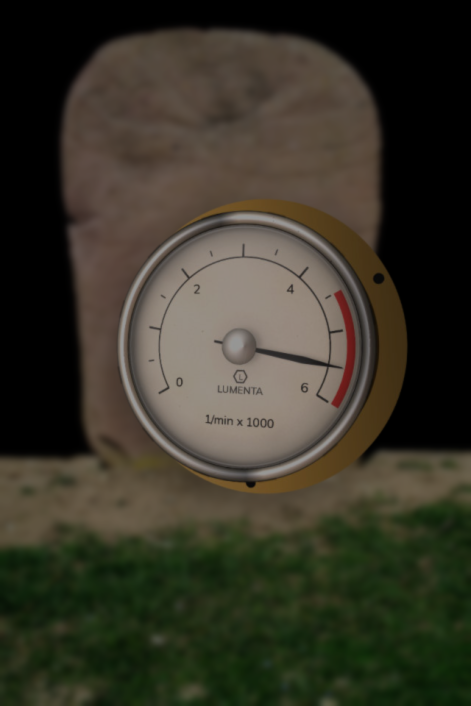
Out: 5500rpm
